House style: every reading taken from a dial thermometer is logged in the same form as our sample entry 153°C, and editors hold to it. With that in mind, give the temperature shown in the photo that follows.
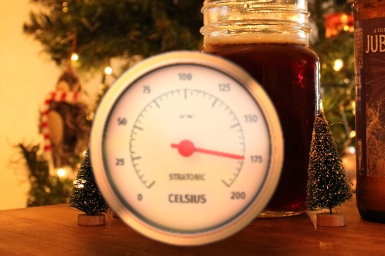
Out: 175°C
